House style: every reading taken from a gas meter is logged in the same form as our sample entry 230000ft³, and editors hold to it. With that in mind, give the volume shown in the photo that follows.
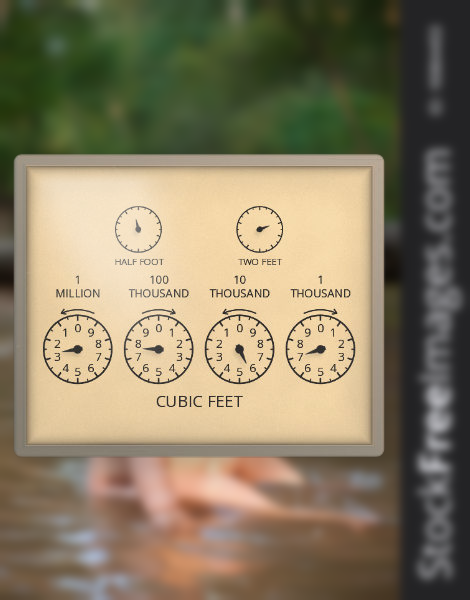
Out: 275700ft³
